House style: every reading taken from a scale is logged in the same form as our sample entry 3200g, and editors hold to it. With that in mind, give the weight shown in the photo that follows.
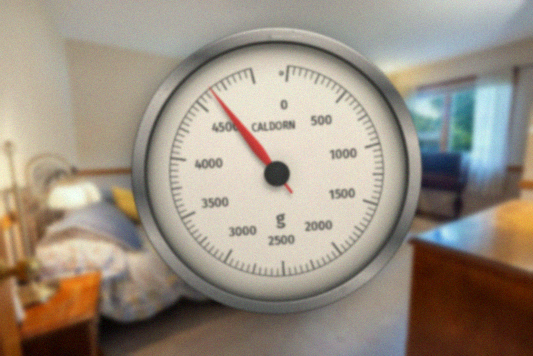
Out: 4650g
